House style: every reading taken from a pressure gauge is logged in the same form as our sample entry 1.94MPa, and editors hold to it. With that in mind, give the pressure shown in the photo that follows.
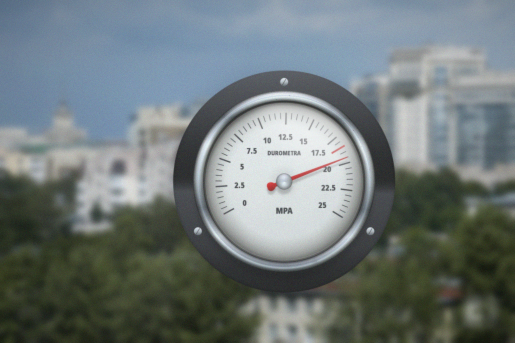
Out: 19.5MPa
